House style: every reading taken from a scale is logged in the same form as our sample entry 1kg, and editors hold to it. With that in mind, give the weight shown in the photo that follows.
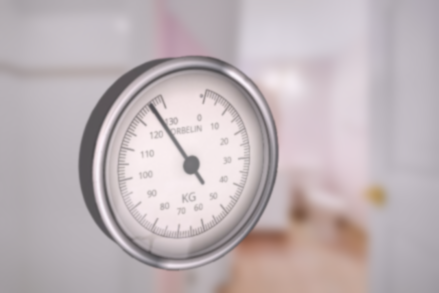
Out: 125kg
